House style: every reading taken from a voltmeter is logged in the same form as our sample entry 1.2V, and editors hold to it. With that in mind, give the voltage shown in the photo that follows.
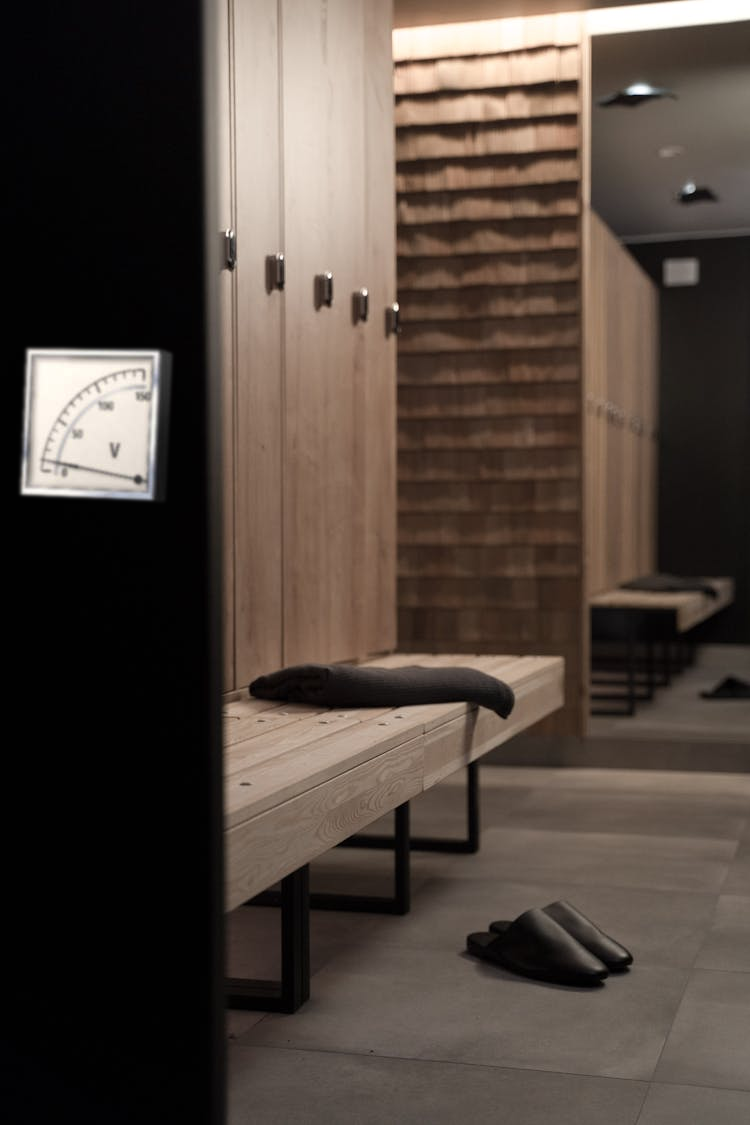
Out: 10V
